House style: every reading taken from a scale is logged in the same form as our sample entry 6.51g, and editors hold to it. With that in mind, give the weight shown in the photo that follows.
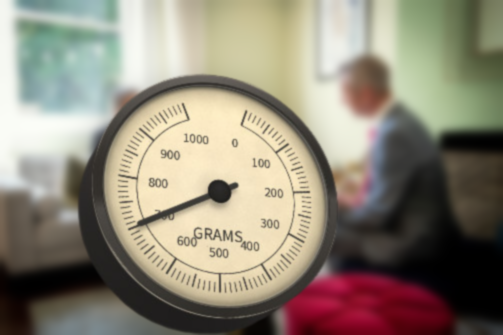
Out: 700g
